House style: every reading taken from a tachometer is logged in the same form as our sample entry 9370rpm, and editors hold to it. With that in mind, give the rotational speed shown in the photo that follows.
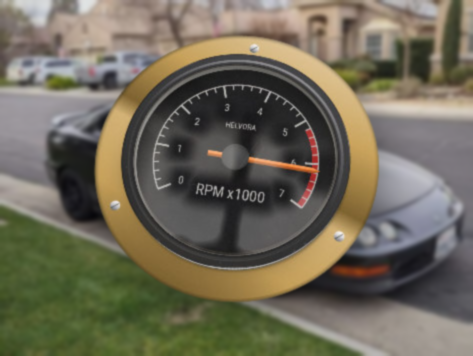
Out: 6200rpm
